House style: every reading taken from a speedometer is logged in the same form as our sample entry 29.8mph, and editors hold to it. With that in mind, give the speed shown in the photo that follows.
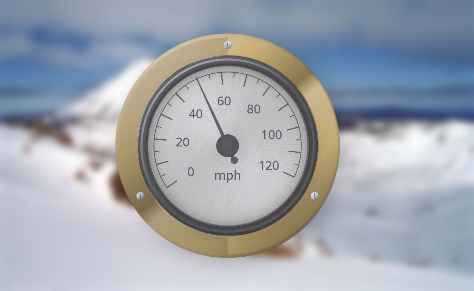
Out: 50mph
